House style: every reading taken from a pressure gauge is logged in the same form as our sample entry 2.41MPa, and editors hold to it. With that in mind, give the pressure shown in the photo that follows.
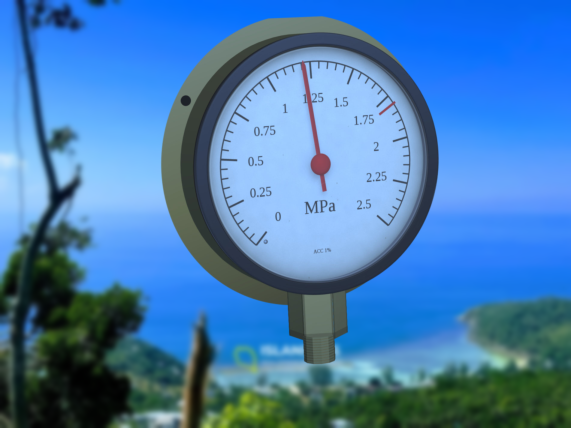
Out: 1.2MPa
